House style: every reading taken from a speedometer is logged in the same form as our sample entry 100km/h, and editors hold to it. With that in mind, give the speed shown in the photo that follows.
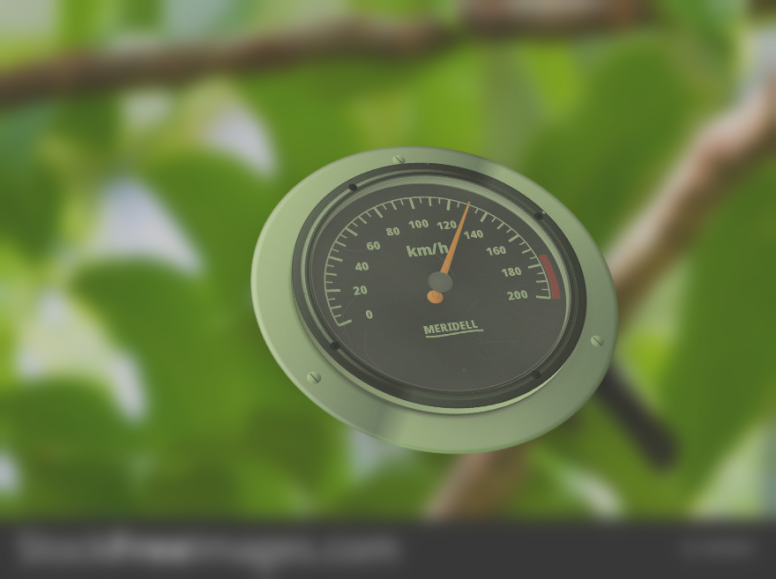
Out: 130km/h
